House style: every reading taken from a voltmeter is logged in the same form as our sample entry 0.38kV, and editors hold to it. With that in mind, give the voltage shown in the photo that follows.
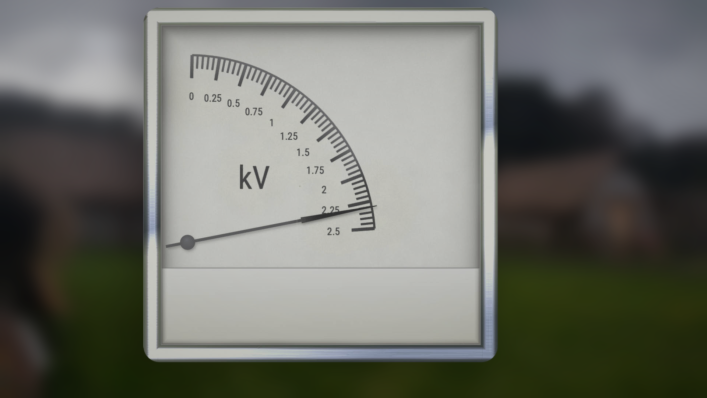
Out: 2.3kV
